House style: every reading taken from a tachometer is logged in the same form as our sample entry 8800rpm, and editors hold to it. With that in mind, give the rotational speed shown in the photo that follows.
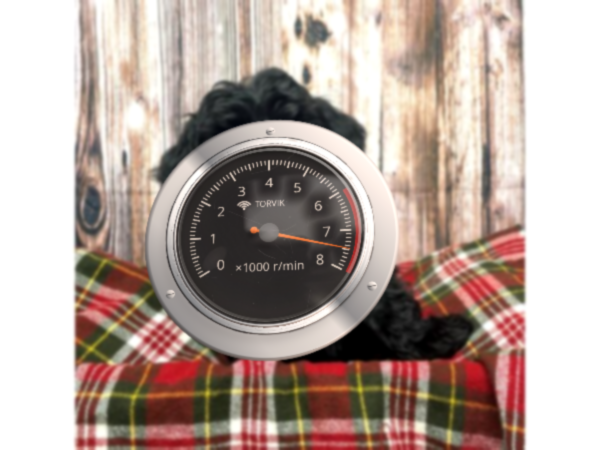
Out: 7500rpm
